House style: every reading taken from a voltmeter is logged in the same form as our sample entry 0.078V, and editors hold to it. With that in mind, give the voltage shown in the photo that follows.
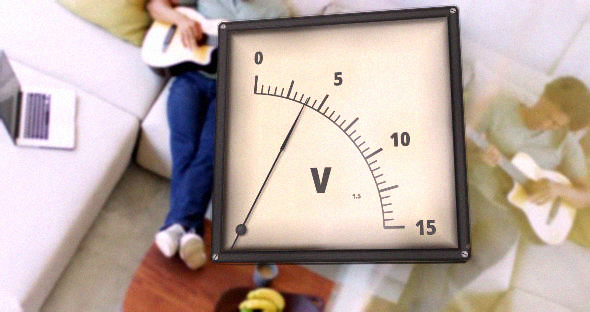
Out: 4V
